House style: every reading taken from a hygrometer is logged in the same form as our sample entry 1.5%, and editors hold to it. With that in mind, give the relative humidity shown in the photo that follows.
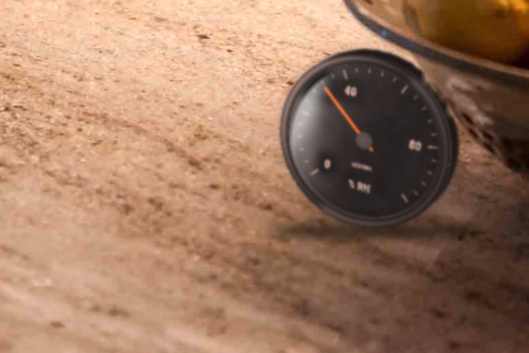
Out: 32%
